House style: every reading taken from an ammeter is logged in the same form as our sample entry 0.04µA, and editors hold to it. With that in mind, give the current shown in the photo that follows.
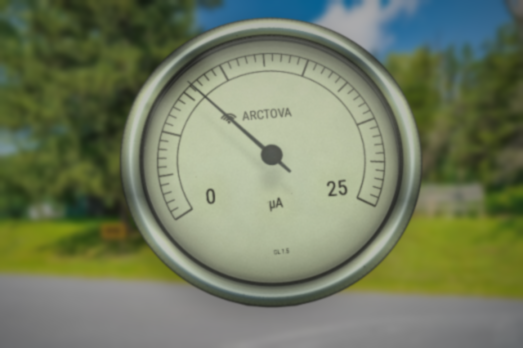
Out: 8µA
